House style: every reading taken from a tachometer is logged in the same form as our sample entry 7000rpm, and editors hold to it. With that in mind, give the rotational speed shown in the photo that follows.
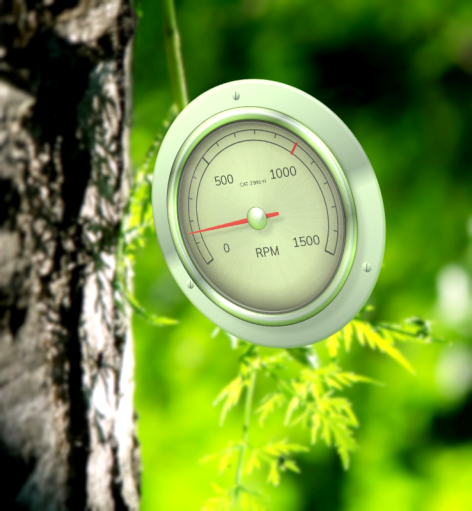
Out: 150rpm
